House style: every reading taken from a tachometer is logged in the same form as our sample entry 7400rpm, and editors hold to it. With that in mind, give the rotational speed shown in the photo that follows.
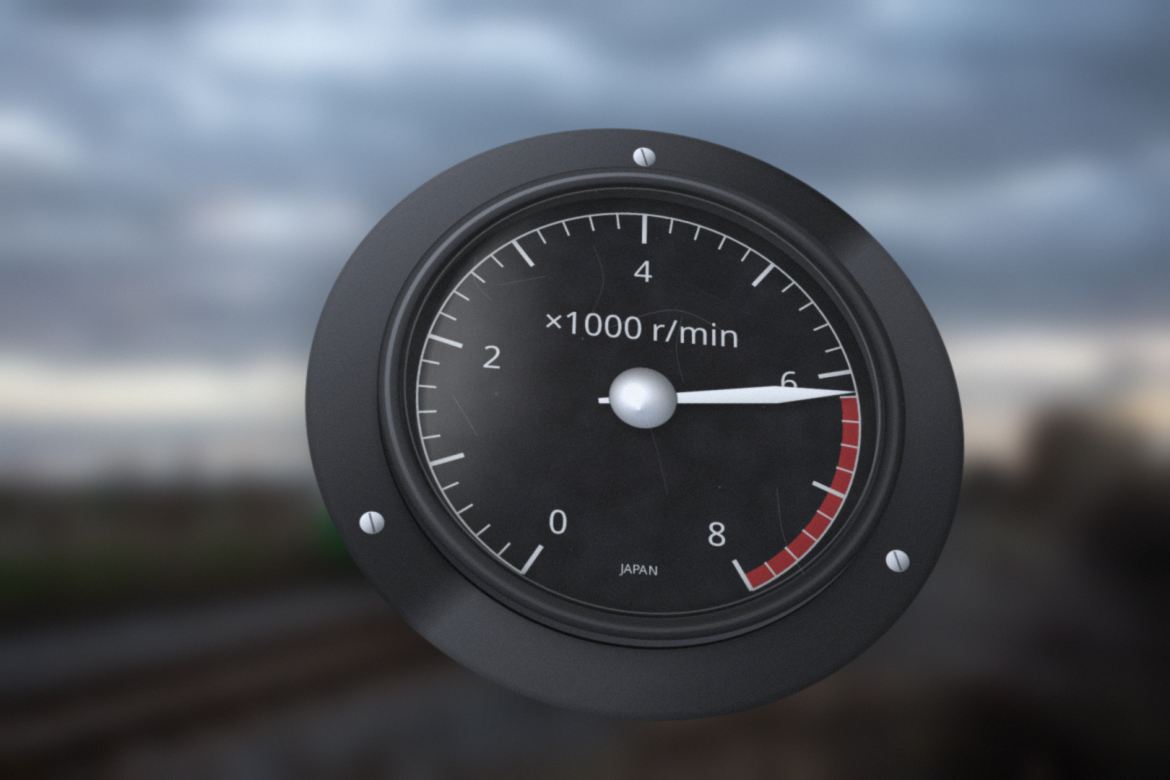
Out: 6200rpm
